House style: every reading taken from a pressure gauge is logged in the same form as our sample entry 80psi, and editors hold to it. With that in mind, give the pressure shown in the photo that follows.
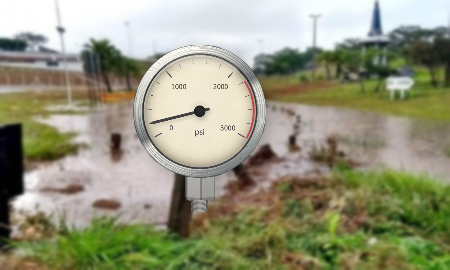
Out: 200psi
